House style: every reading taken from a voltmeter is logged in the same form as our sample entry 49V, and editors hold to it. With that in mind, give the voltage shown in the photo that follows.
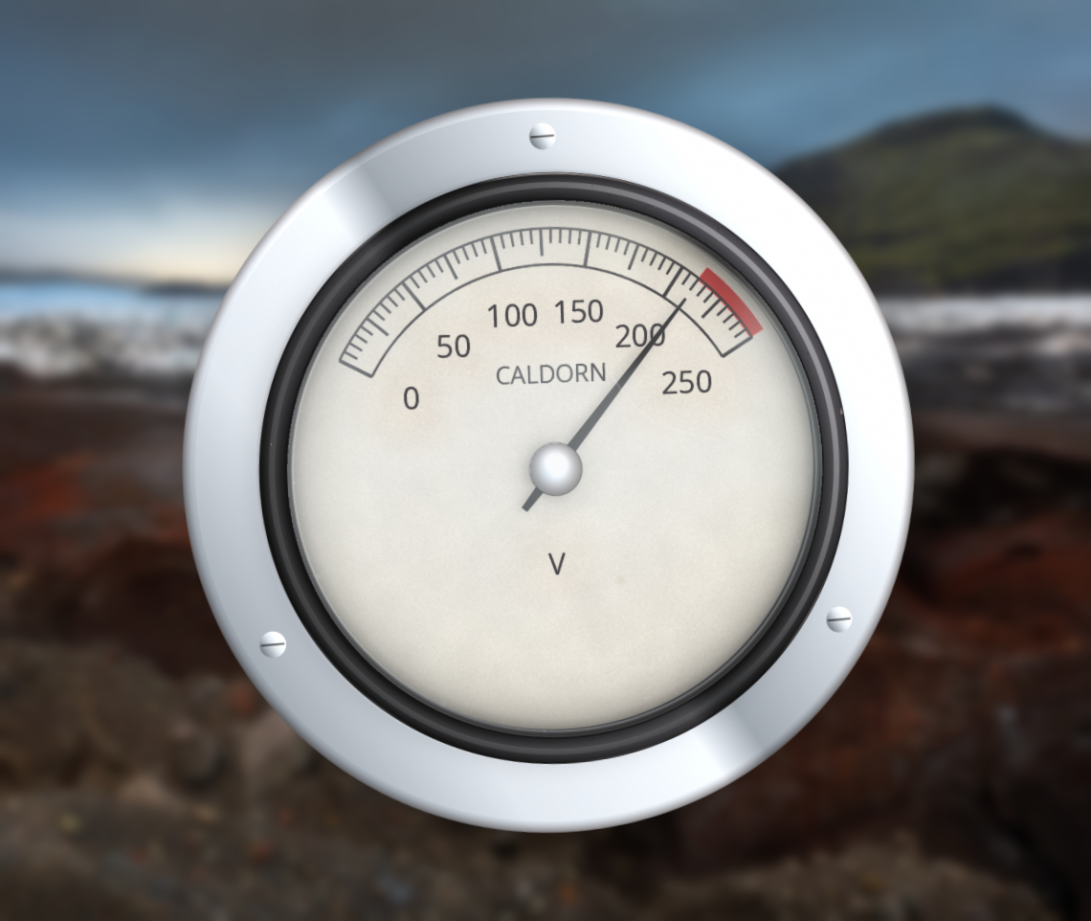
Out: 210V
